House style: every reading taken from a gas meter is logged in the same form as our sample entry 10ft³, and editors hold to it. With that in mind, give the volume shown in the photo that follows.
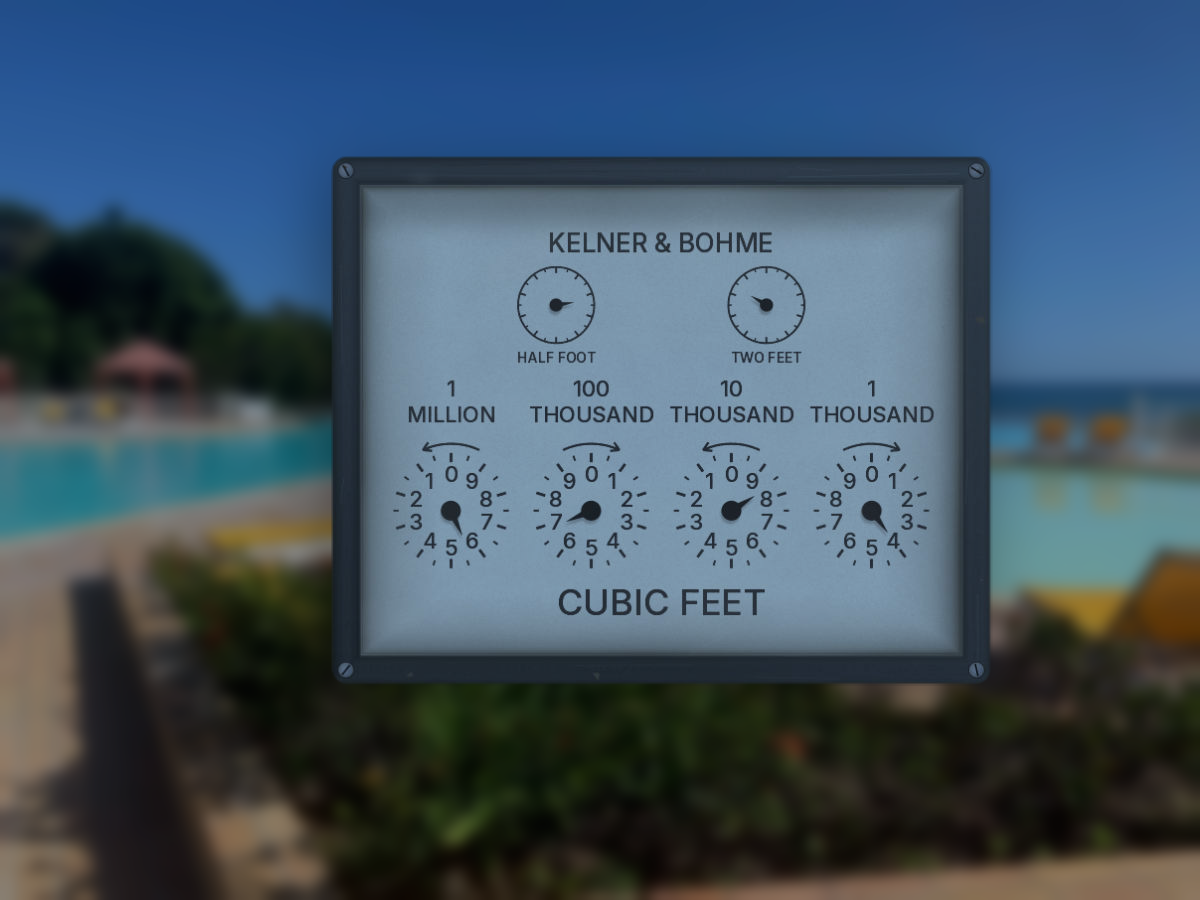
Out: 568400ft³
